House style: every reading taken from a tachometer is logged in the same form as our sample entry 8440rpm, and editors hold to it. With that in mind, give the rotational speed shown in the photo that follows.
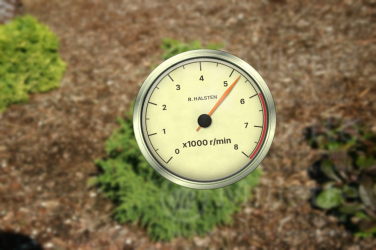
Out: 5250rpm
